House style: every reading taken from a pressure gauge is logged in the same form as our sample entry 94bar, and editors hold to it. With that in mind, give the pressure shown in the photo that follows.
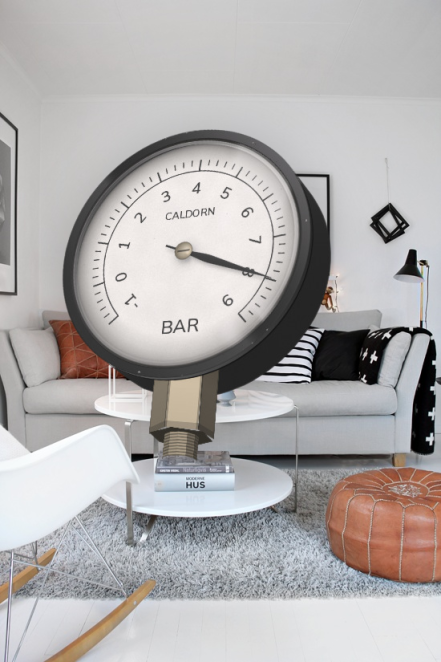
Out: 8bar
